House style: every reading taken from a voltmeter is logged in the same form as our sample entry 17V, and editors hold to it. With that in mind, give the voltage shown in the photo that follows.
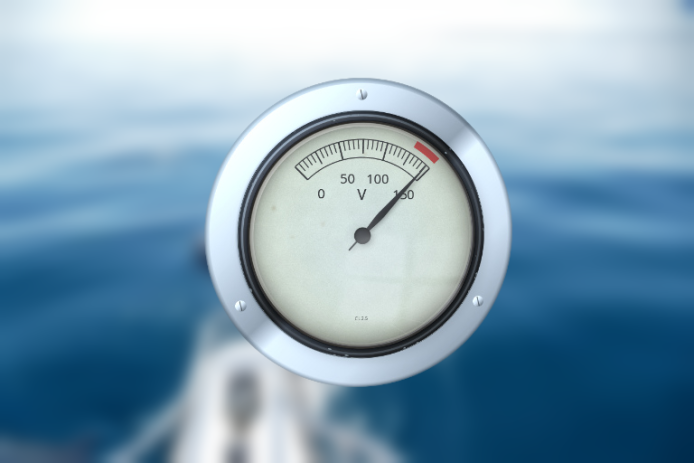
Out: 145V
